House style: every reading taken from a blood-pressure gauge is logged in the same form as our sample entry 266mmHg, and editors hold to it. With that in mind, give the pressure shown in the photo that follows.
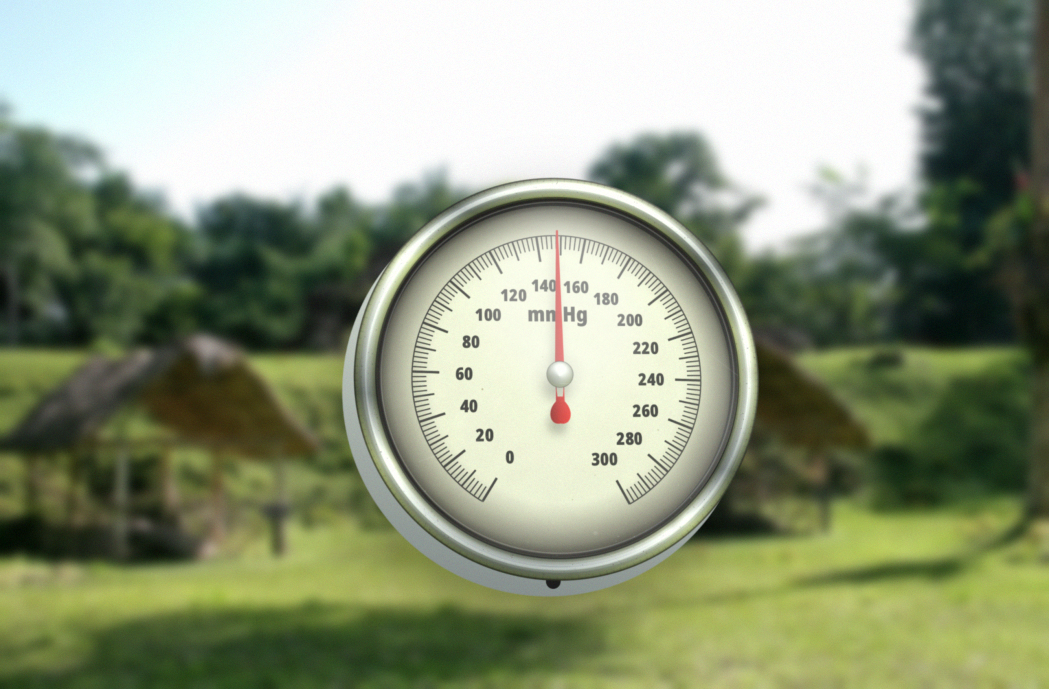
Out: 148mmHg
